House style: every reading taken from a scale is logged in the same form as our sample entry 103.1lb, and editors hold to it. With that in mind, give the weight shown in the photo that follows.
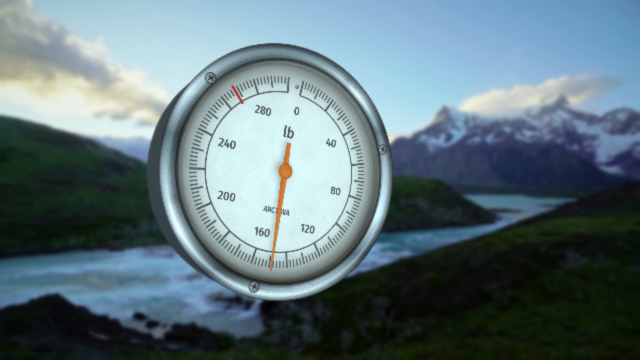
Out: 150lb
